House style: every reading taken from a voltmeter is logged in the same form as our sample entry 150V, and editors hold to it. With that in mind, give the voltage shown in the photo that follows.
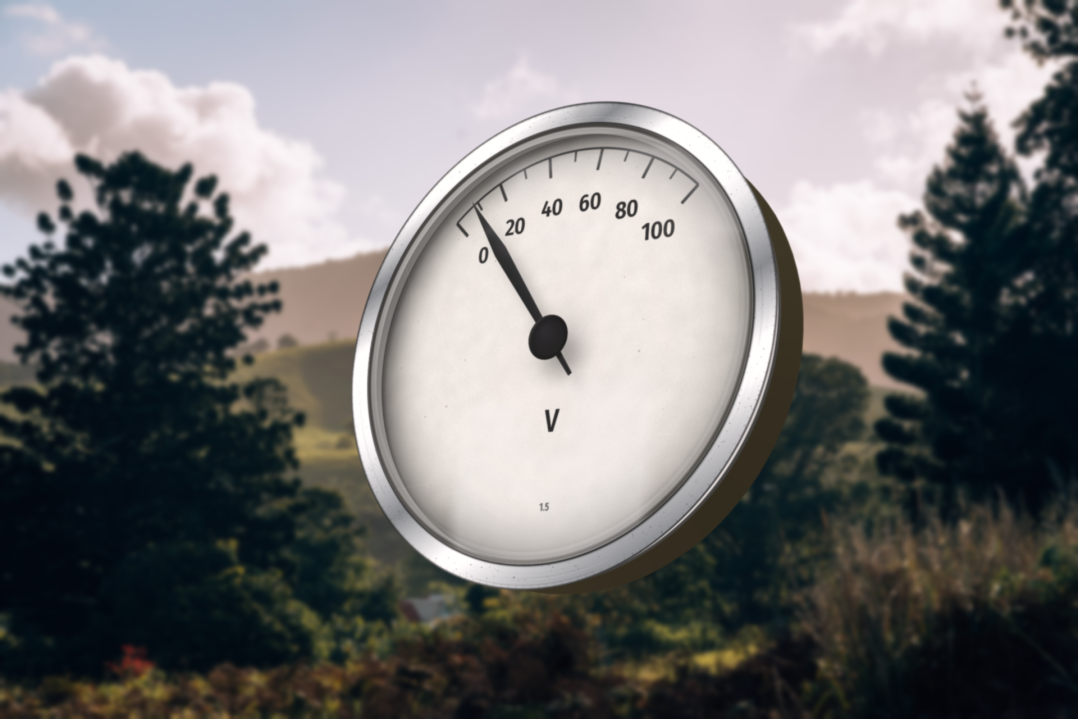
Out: 10V
